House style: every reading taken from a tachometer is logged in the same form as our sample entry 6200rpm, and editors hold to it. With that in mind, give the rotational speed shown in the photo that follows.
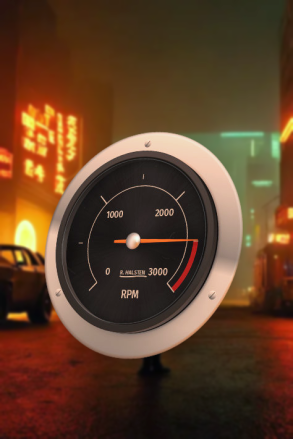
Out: 2500rpm
